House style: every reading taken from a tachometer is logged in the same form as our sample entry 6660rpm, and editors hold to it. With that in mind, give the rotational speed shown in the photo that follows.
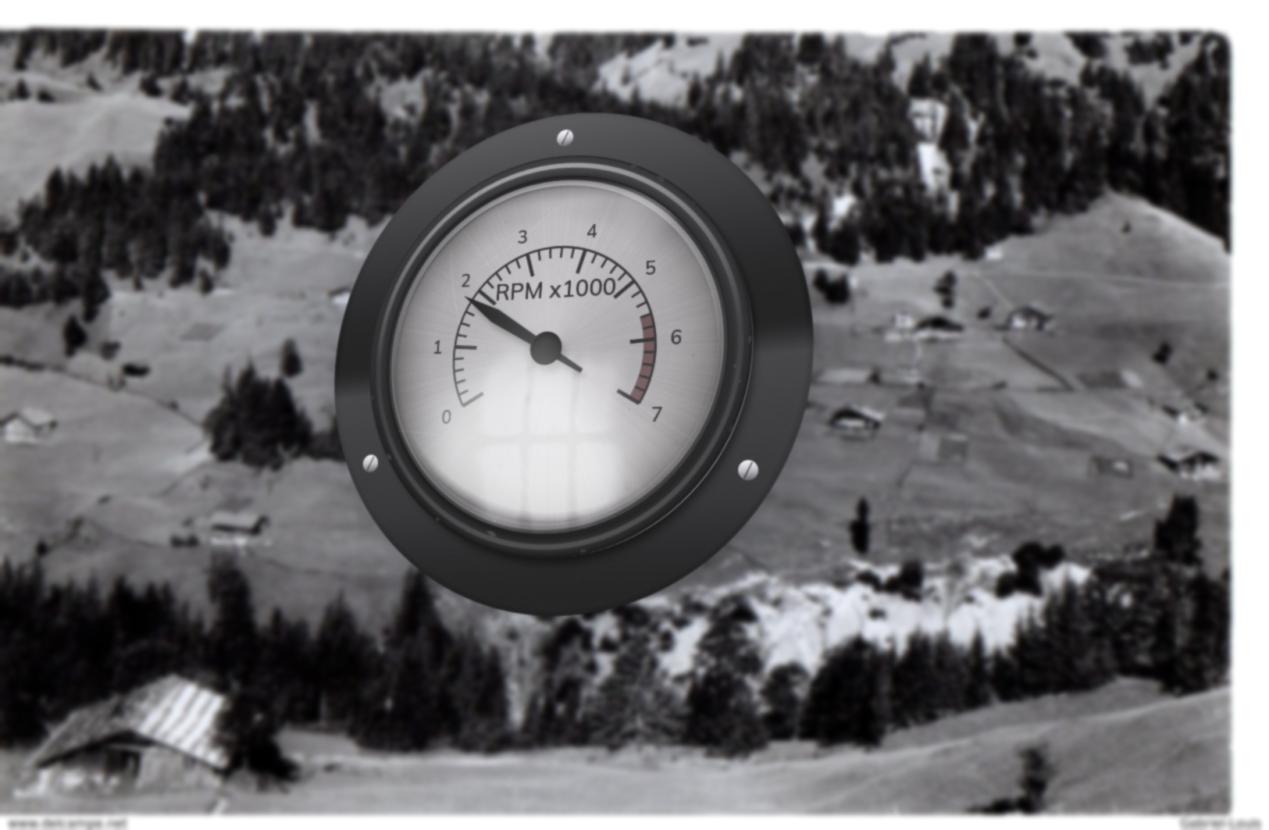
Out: 1800rpm
